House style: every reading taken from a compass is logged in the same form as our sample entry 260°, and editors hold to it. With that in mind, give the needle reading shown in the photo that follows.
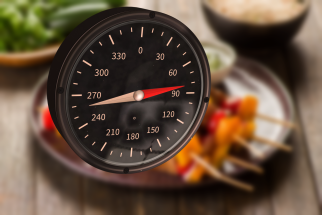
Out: 80°
